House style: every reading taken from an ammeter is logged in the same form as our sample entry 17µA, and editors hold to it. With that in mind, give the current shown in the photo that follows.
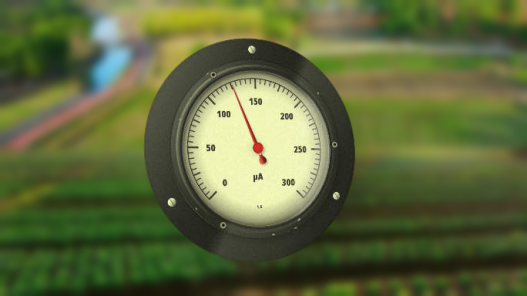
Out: 125µA
